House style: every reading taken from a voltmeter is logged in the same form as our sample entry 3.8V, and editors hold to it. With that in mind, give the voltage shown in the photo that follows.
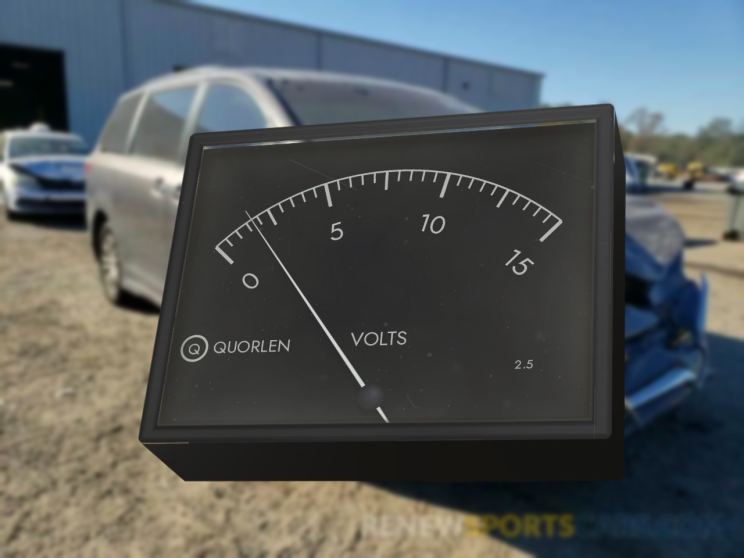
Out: 1.75V
